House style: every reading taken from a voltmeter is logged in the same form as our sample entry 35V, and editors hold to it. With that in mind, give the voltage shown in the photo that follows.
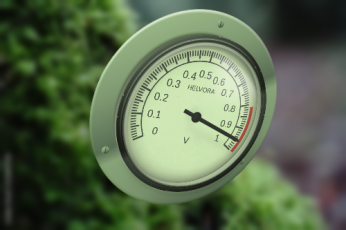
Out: 0.95V
